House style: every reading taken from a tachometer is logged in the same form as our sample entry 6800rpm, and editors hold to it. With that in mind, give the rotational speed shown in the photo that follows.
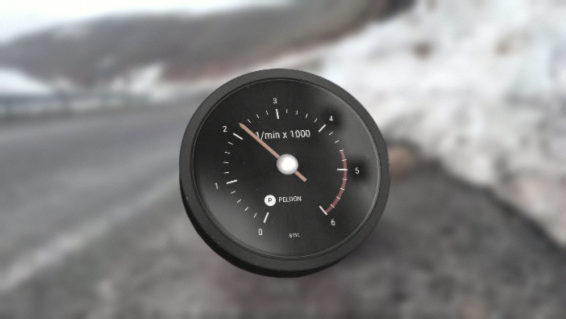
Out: 2200rpm
